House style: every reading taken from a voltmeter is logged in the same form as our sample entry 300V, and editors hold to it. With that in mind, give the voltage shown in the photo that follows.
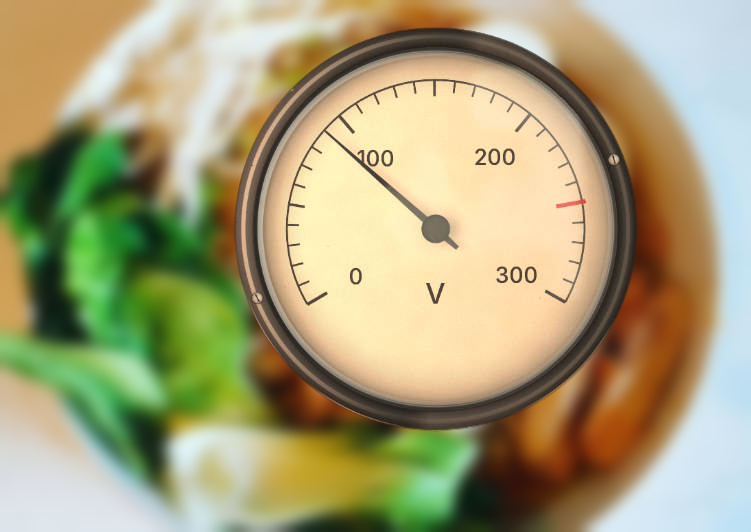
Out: 90V
